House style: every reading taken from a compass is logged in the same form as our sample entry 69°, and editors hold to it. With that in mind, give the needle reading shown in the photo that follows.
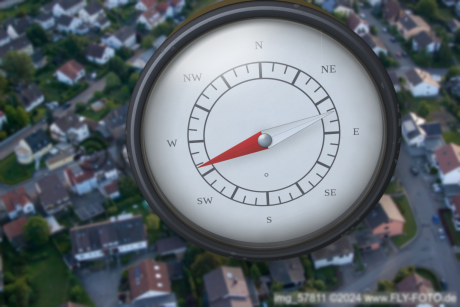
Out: 250°
